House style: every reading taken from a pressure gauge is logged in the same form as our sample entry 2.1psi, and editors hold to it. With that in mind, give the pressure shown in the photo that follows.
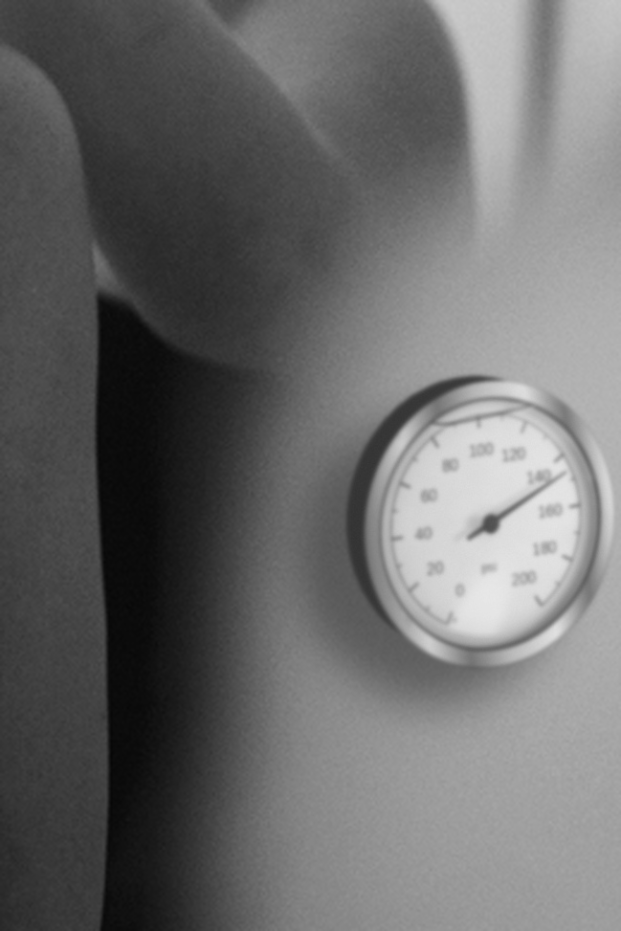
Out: 145psi
